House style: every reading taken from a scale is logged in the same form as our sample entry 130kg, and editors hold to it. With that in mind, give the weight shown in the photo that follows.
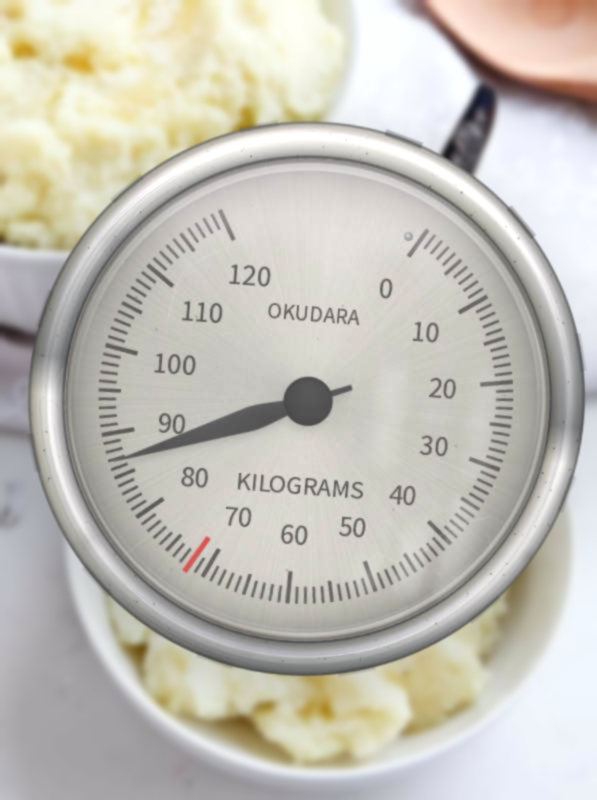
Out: 87kg
